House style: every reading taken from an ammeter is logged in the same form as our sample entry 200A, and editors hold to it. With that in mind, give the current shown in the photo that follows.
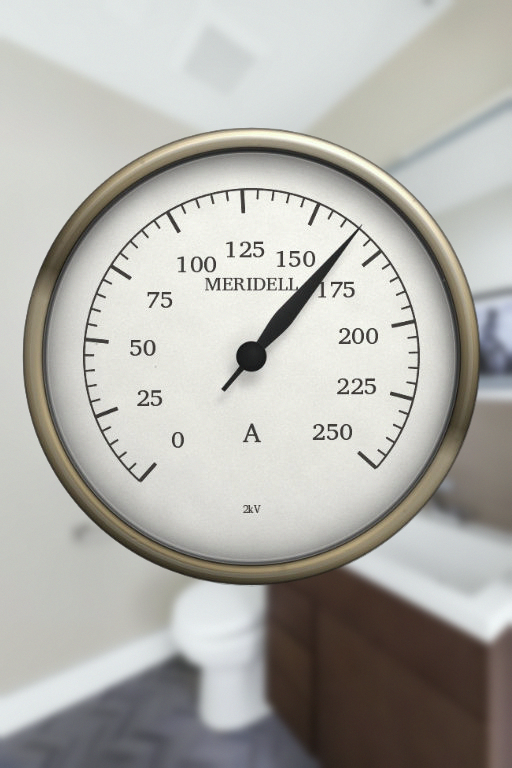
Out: 165A
